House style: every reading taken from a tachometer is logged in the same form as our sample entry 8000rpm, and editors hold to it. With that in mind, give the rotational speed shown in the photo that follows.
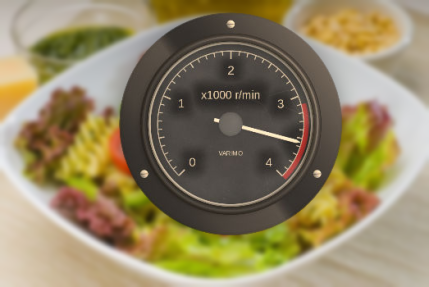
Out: 3550rpm
